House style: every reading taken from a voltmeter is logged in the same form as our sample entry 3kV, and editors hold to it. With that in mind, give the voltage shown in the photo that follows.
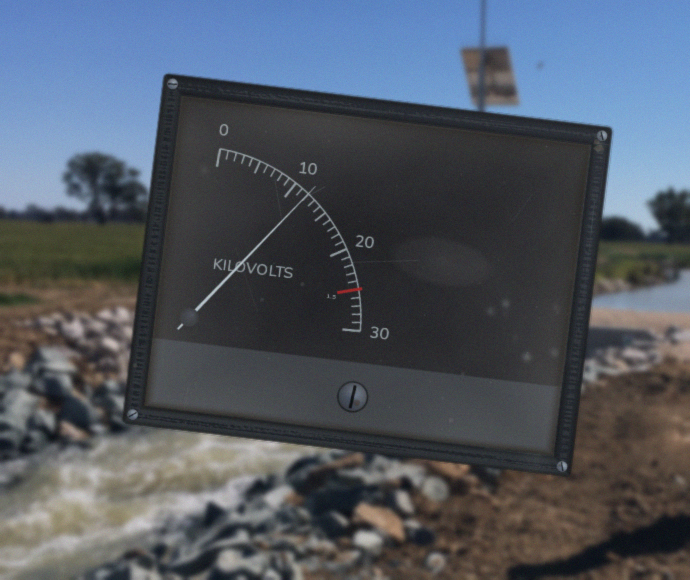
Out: 12kV
